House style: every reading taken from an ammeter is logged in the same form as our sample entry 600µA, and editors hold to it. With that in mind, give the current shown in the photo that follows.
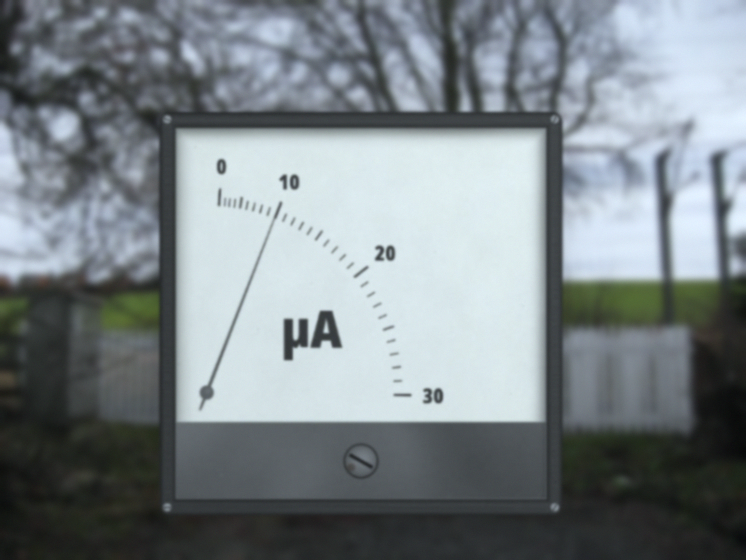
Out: 10µA
